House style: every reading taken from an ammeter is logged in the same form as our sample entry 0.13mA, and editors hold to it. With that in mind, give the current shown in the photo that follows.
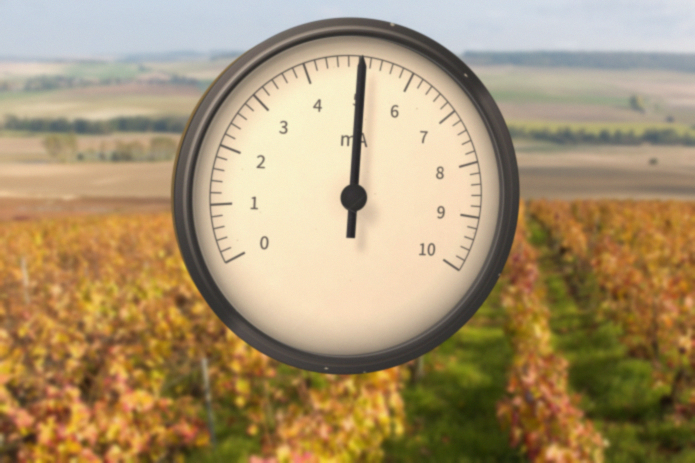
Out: 5mA
